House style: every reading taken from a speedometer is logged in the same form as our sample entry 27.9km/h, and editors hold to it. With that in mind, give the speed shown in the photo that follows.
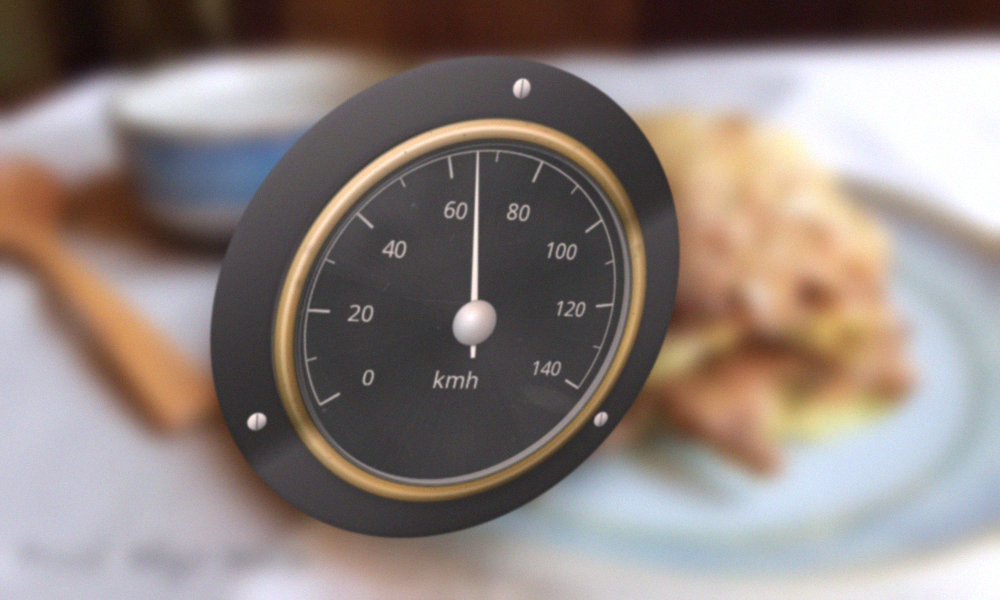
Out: 65km/h
